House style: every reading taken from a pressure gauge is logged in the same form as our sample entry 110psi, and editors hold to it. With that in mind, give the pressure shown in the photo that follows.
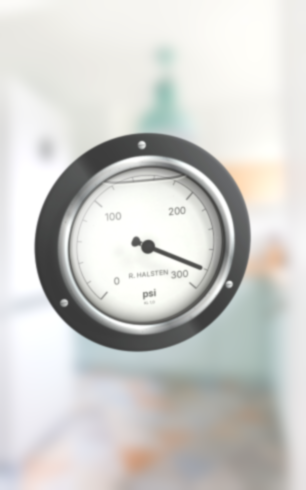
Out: 280psi
